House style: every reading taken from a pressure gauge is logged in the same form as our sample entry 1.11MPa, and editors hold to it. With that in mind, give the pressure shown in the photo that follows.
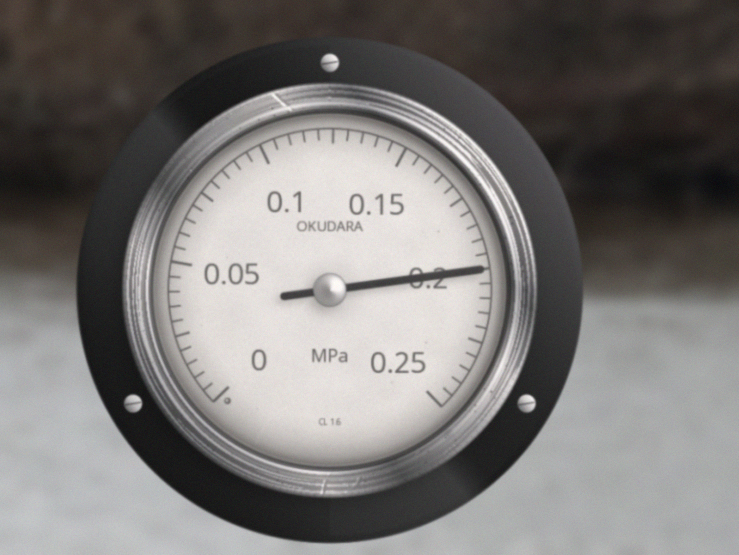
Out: 0.2MPa
